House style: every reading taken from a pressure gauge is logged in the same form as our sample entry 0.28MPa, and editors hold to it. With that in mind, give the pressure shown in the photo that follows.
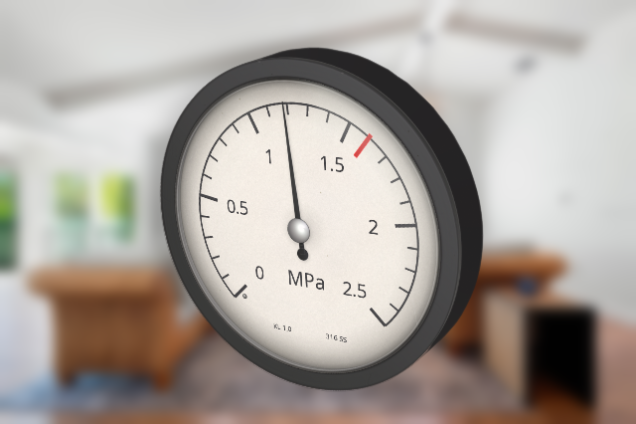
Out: 1.2MPa
